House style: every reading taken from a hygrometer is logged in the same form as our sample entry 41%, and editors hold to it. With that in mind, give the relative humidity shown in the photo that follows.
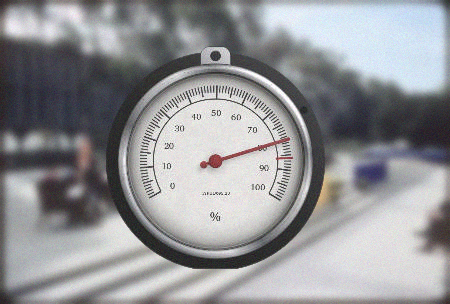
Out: 80%
